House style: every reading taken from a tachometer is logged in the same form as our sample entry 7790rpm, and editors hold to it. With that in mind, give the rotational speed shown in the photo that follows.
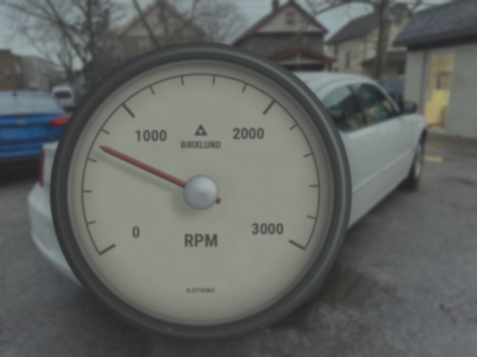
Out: 700rpm
